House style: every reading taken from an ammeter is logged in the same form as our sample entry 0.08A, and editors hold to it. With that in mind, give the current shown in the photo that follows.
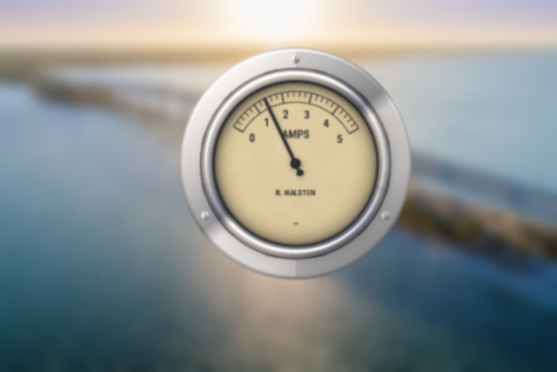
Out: 1.4A
